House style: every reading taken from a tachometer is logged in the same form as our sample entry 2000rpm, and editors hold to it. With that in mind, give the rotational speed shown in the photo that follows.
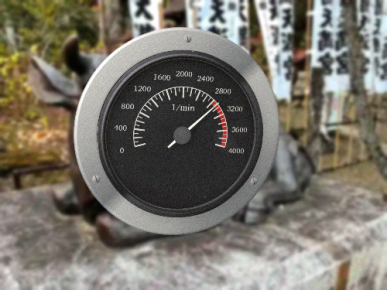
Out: 2900rpm
